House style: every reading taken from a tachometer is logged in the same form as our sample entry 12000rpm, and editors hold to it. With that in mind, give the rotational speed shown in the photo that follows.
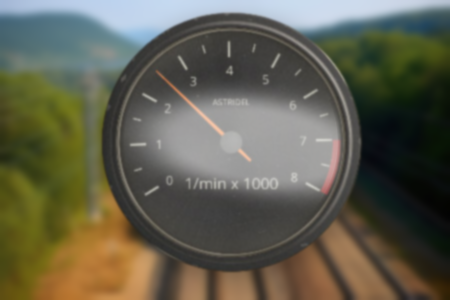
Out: 2500rpm
